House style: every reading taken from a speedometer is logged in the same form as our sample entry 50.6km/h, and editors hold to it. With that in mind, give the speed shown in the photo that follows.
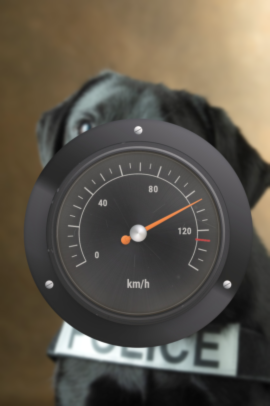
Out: 105km/h
